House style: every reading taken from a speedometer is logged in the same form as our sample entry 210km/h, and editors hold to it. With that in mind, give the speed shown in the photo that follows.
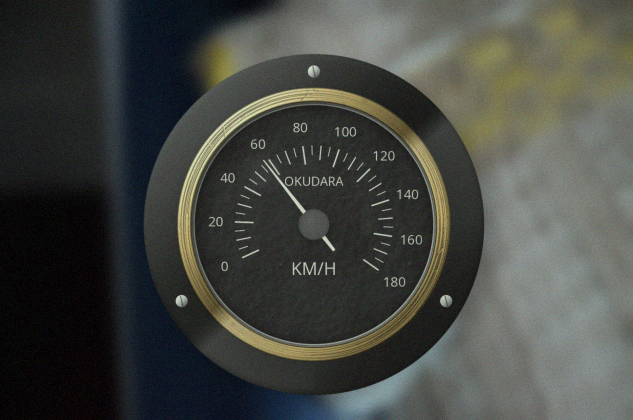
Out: 57.5km/h
